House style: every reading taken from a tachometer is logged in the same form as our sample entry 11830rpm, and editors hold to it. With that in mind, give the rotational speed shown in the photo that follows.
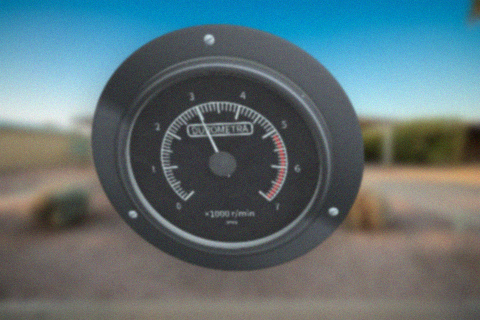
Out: 3000rpm
